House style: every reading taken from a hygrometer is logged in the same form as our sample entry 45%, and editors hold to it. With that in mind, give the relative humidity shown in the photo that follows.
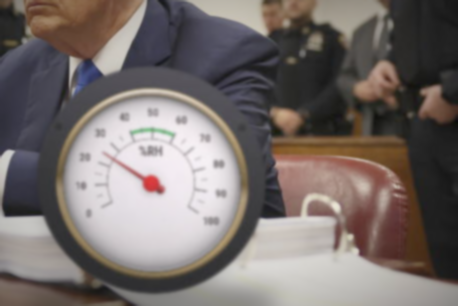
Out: 25%
